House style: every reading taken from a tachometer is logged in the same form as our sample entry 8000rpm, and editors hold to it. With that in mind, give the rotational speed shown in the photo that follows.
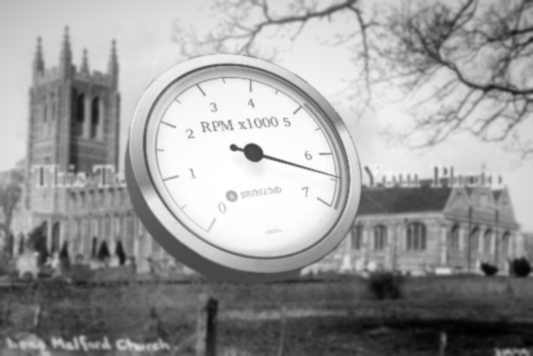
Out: 6500rpm
